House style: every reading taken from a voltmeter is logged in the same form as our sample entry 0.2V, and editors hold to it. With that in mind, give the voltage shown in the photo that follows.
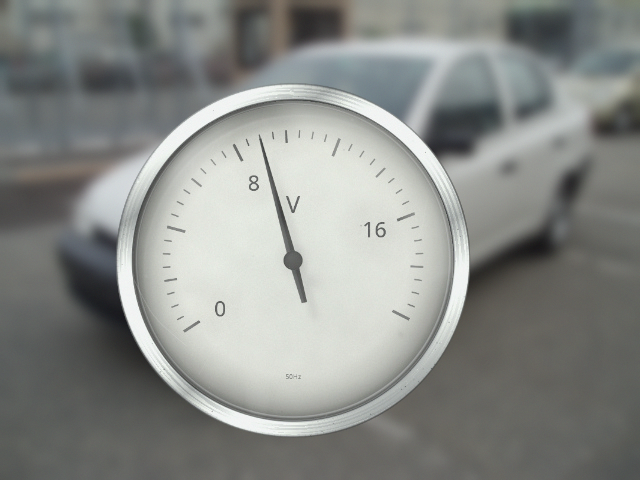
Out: 9V
